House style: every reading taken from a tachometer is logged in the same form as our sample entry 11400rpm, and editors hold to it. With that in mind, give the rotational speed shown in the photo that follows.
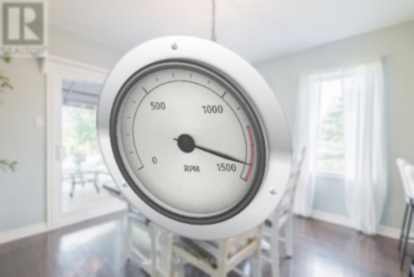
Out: 1400rpm
